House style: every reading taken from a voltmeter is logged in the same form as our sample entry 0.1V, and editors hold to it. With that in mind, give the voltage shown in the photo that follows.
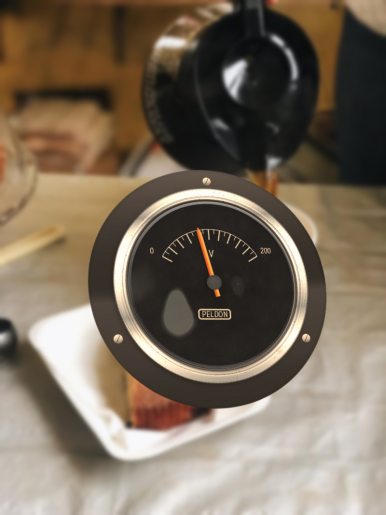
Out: 80V
